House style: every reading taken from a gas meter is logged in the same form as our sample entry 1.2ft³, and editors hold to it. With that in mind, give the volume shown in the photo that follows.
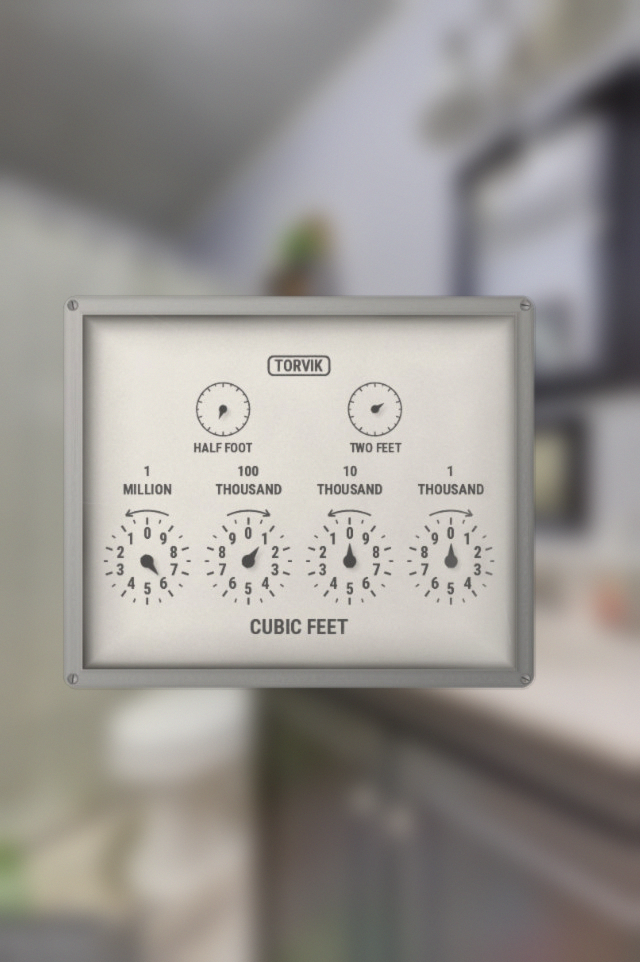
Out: 610000ft³
